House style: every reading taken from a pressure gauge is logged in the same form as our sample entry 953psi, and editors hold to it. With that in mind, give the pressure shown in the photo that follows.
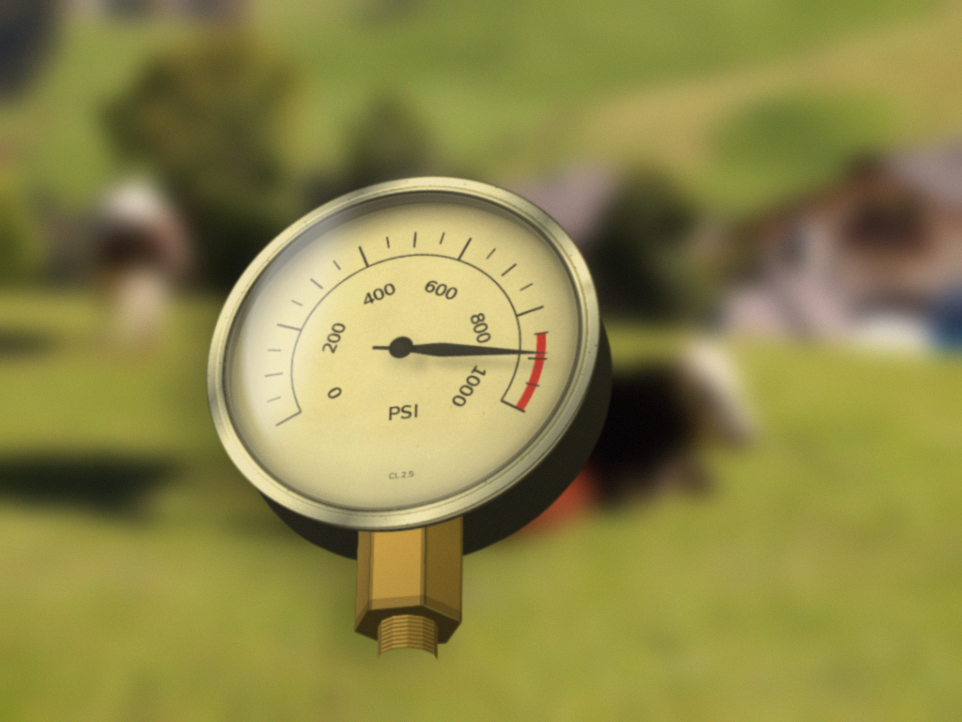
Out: 900psi
